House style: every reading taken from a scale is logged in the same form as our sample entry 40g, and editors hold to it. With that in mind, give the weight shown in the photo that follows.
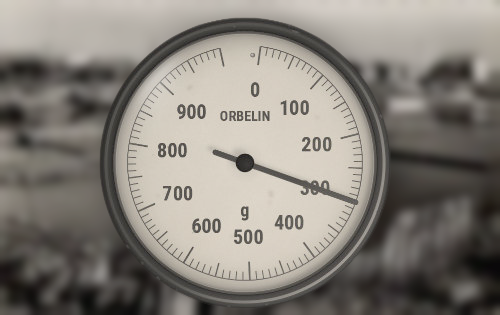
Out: 300g
